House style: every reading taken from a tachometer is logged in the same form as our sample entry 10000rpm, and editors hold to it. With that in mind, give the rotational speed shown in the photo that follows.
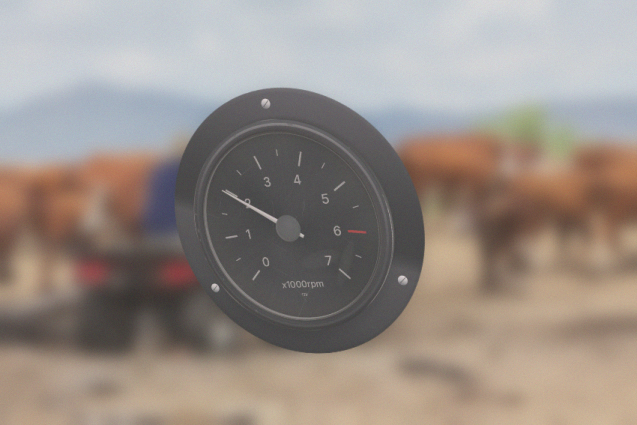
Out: 2000rpm
